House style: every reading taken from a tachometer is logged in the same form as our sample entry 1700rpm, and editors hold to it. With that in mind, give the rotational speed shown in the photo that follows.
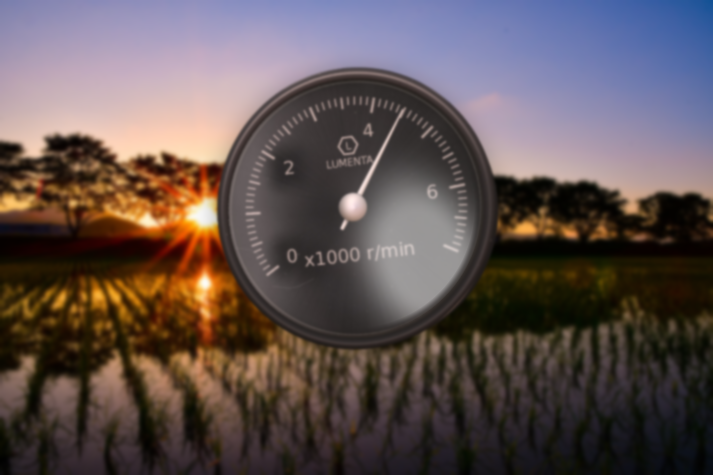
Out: 4500rpm
